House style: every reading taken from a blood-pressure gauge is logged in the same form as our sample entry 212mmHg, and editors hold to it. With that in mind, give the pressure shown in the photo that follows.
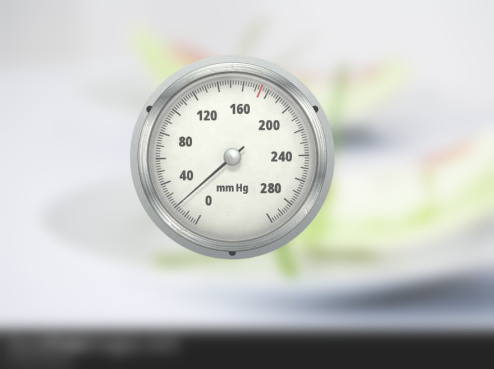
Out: 20mmHg
